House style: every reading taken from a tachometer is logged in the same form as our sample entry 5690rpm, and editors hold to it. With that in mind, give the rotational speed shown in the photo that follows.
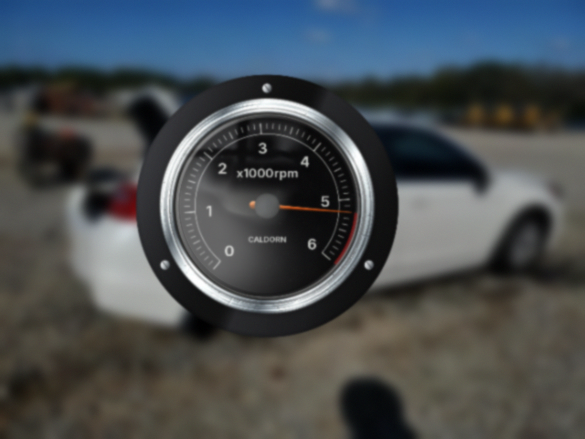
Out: 5200rpm
